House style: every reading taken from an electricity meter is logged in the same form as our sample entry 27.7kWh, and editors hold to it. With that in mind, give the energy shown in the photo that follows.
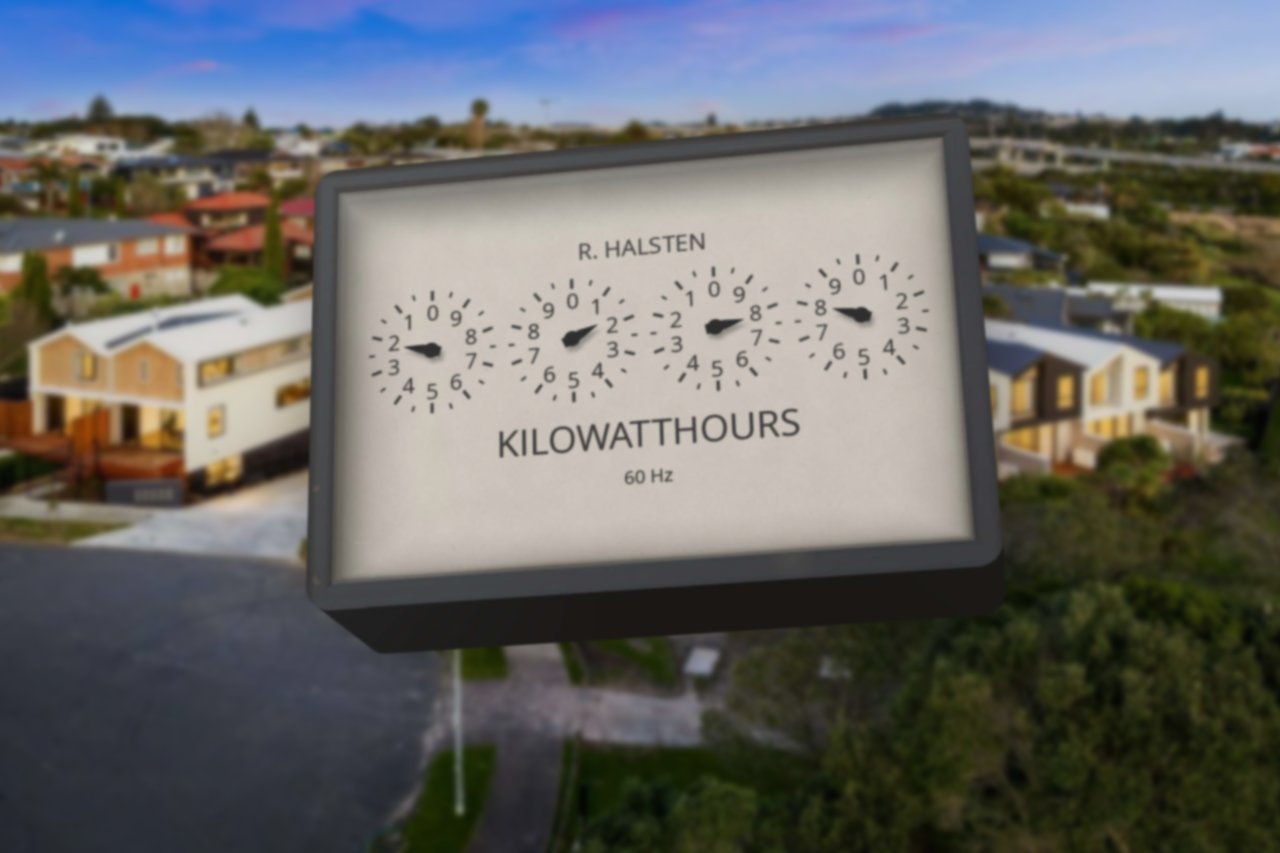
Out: 2178kWh
